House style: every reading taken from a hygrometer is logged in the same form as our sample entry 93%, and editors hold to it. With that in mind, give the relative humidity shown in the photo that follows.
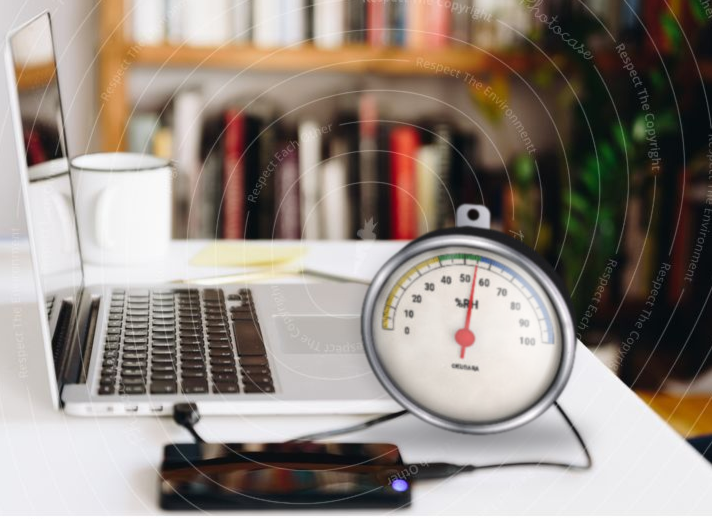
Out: 55%
